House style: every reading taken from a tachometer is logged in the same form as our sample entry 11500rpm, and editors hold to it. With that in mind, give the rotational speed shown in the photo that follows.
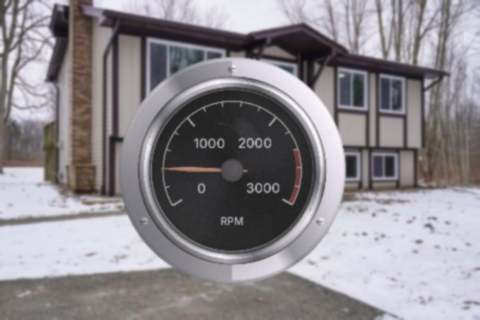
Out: 400rpm
